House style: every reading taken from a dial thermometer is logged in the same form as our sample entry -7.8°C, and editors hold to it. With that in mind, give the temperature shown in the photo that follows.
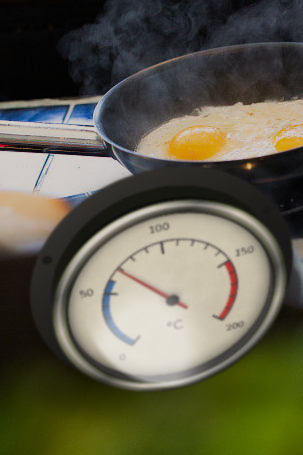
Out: 70°C
